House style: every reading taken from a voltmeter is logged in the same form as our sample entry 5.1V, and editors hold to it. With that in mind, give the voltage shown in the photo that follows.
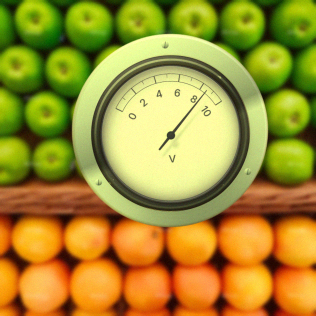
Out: 8.5V
